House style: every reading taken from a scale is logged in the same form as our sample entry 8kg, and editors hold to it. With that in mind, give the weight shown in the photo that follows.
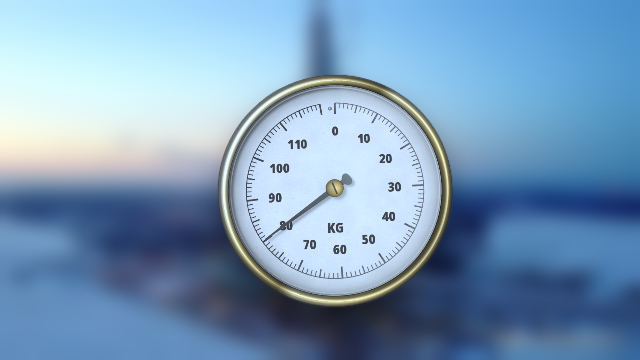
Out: 80kg
